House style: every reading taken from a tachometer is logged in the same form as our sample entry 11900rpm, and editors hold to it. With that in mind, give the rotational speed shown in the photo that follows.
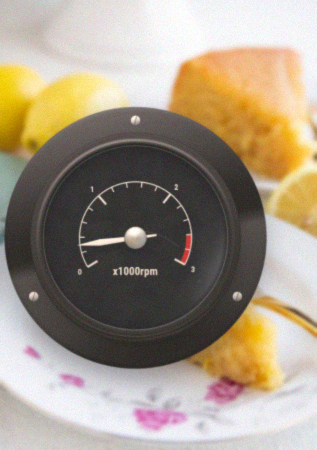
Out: 300rpm
